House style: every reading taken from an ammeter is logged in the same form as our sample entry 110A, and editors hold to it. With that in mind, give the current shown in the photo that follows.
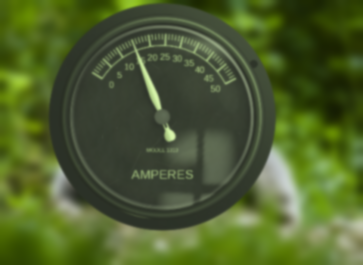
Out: 15A
